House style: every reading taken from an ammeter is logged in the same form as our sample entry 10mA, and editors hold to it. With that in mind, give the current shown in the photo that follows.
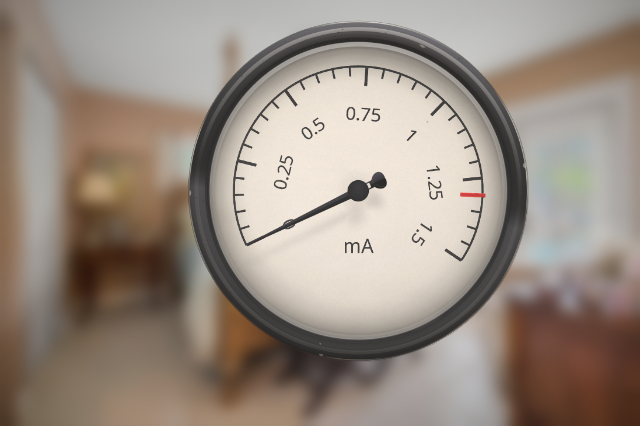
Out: 0mA
